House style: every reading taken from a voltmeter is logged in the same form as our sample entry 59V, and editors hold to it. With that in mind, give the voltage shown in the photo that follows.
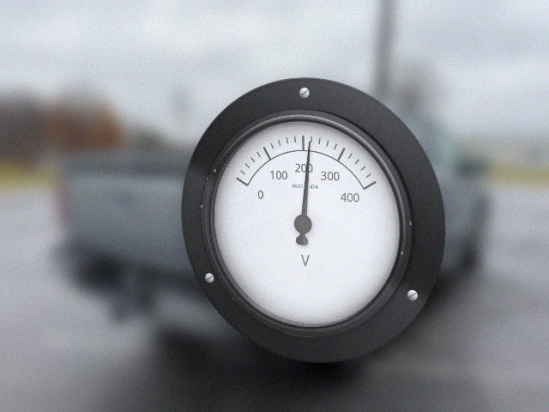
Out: 220V
